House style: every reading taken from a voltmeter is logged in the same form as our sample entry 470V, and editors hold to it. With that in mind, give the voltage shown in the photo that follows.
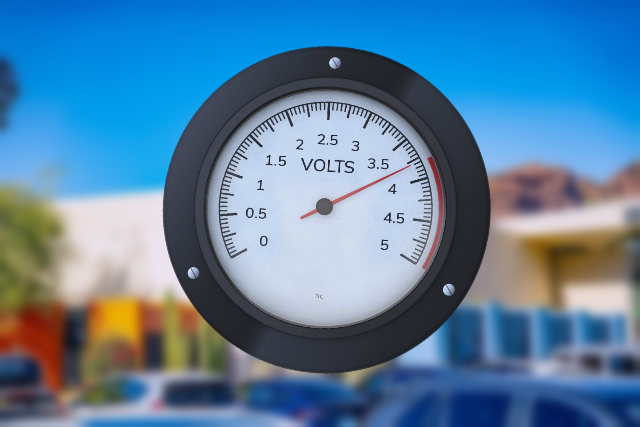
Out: 3.8V
